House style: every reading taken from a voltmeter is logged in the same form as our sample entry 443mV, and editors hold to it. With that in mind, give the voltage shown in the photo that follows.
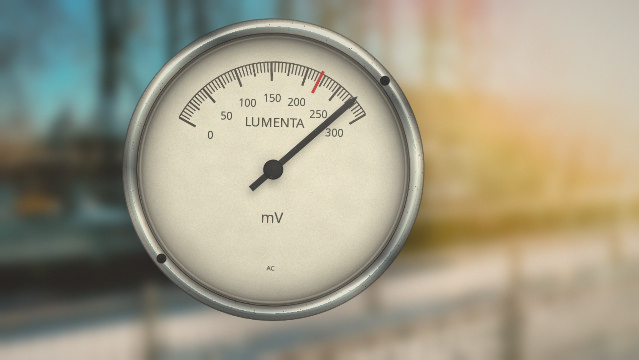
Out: 275mV
